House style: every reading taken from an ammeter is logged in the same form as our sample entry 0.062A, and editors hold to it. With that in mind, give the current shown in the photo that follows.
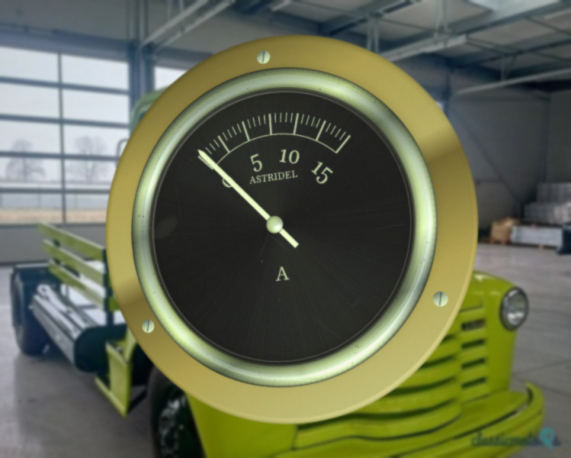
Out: 0.5A
